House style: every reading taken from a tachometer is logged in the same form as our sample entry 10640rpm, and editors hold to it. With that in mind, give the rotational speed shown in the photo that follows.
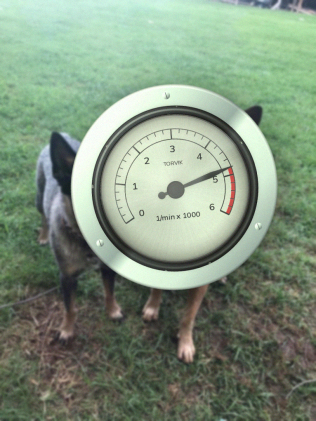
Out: 4800rpm
